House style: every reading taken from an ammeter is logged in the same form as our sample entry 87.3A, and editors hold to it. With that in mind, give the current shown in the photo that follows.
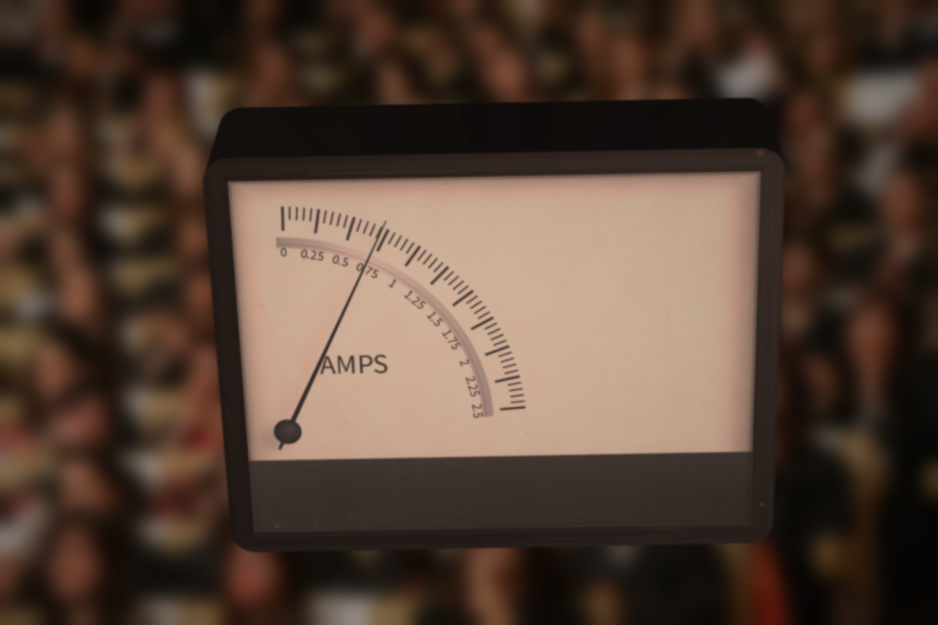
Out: 0.7A
